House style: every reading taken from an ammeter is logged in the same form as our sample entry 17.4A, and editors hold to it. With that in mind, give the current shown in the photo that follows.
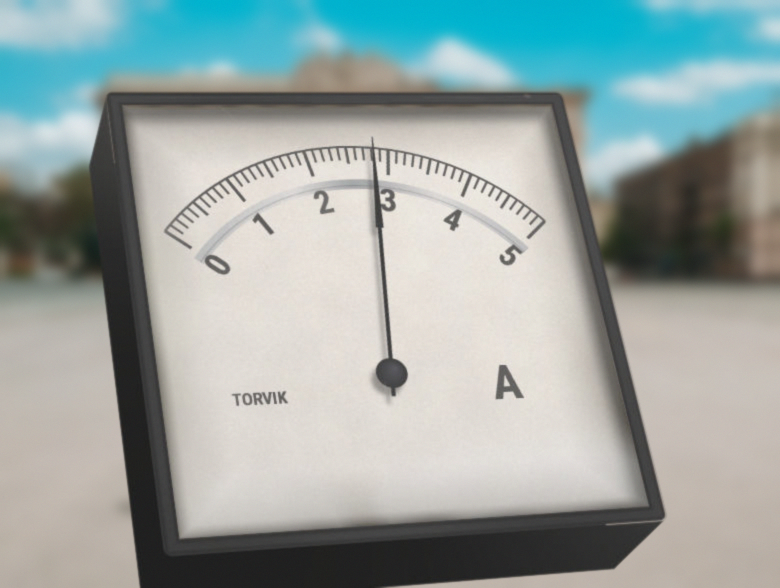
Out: 2.8A
